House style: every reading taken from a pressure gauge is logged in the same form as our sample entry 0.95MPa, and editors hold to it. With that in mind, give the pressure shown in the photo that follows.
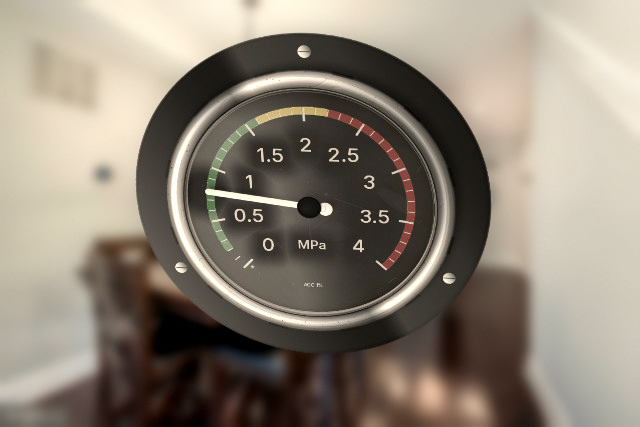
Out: 0.8MPa
